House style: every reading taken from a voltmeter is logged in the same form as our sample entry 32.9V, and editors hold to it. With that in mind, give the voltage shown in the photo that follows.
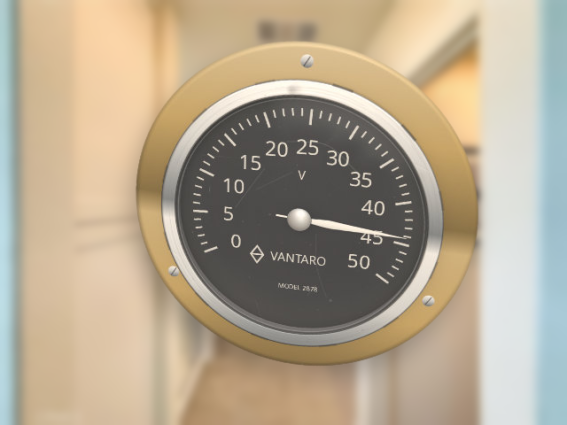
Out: 44V
